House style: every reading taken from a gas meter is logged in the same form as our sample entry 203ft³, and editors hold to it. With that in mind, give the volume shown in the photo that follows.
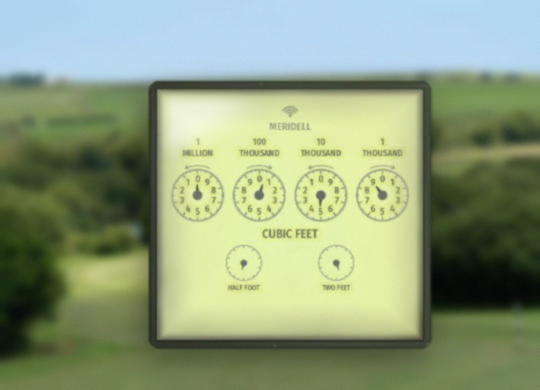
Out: 4900ft³
